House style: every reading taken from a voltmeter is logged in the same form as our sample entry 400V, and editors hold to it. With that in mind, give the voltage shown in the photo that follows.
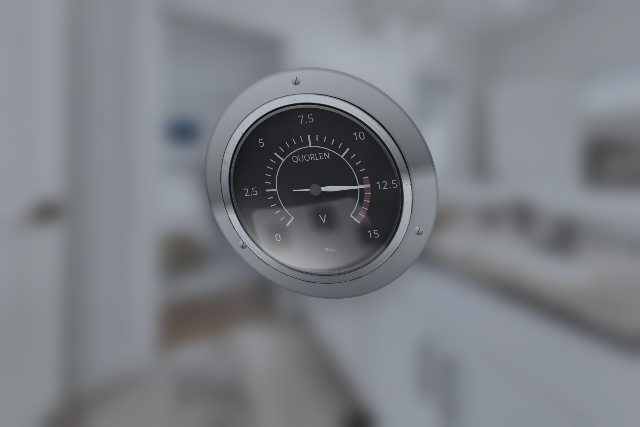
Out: 12.5V
